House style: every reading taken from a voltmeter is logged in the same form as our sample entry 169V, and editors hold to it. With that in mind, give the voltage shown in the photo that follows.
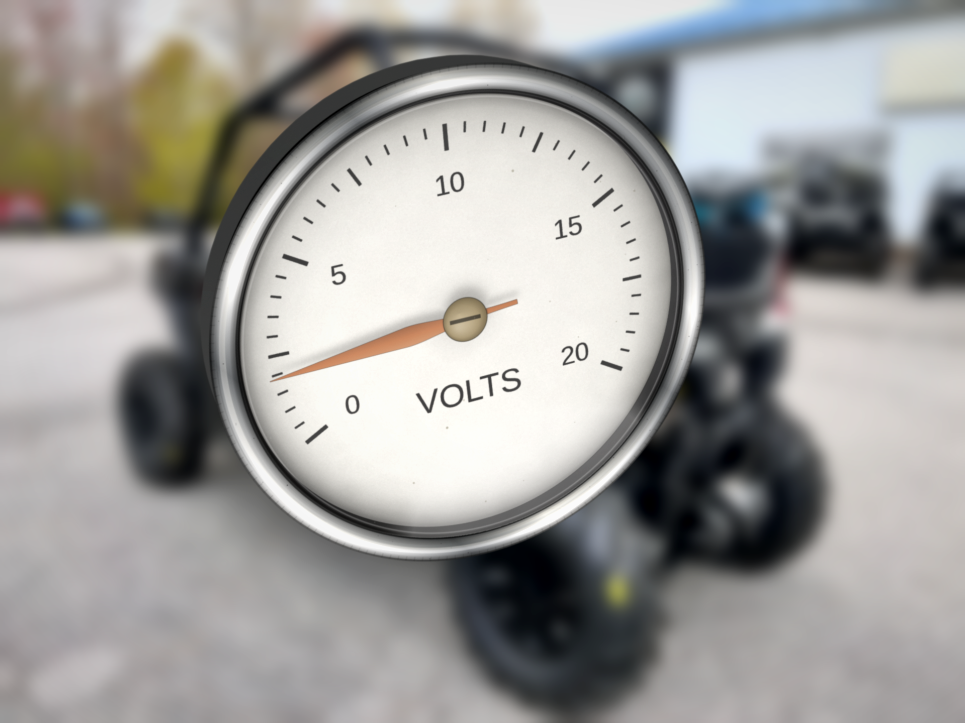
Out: 2V
